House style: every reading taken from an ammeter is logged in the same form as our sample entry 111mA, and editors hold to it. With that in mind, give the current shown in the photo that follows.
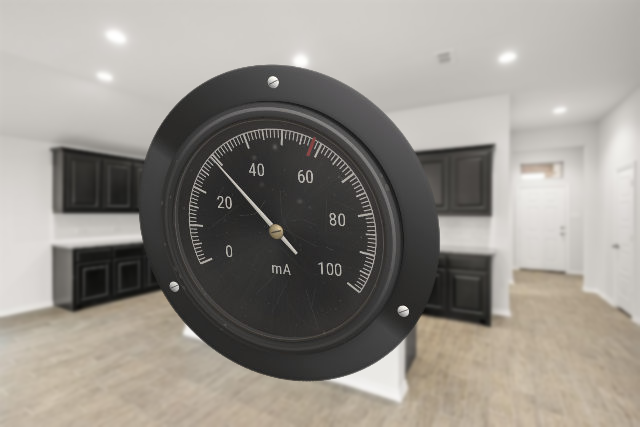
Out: 30mA
